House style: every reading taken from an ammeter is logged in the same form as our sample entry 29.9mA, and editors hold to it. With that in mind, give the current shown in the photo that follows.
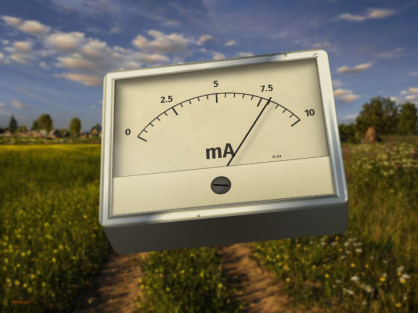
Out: 8mA
